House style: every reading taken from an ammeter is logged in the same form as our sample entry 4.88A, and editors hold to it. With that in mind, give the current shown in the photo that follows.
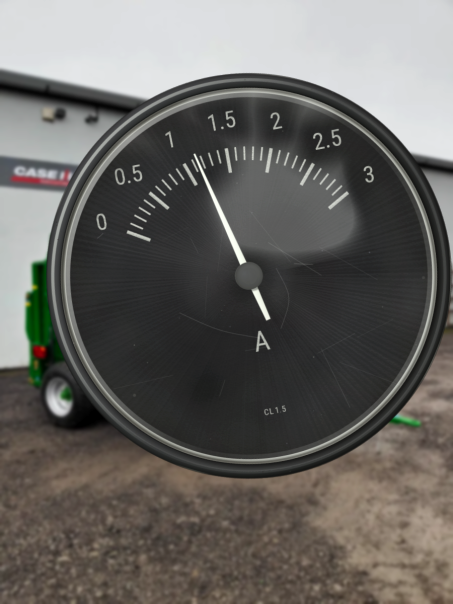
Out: 1.15A
